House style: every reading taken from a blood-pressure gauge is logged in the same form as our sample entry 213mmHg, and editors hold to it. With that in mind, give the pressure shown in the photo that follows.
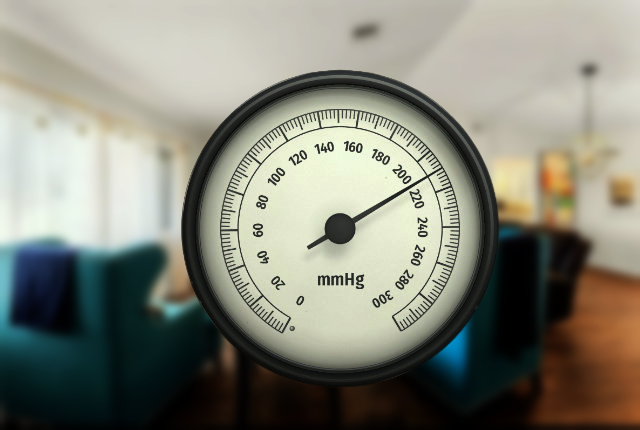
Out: 210mmHg
